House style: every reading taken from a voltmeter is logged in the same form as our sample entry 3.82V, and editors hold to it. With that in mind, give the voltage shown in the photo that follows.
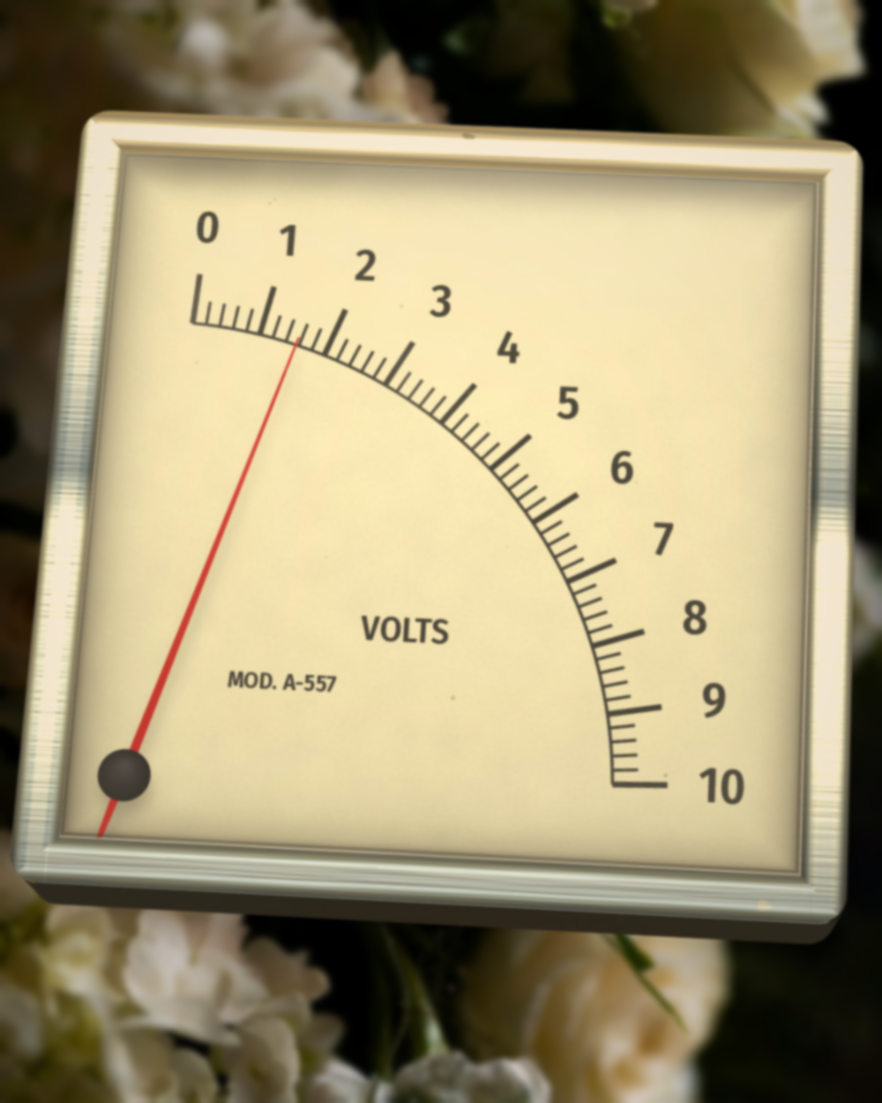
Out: 1.6V
